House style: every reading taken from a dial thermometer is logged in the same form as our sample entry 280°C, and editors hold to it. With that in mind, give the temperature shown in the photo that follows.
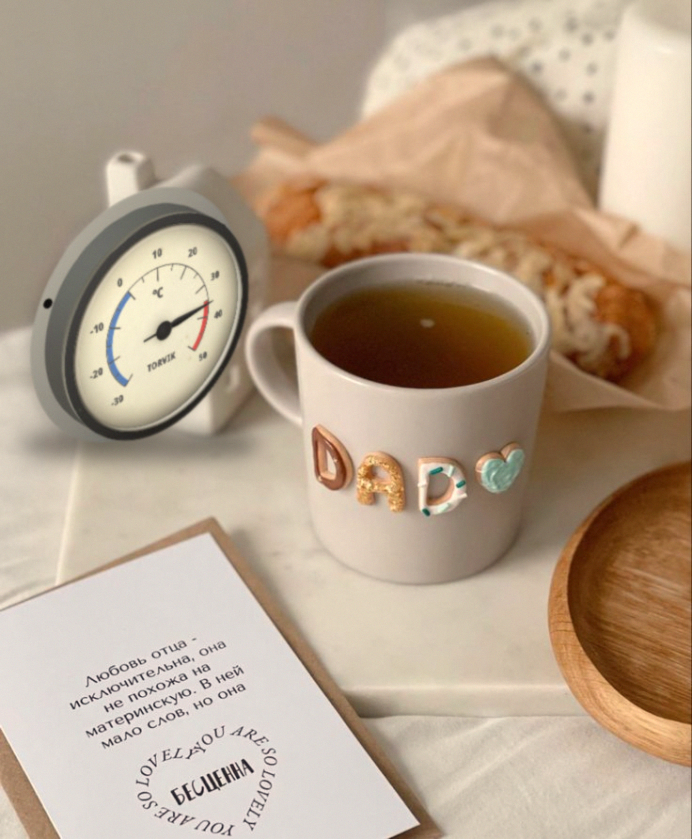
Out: 35°C
